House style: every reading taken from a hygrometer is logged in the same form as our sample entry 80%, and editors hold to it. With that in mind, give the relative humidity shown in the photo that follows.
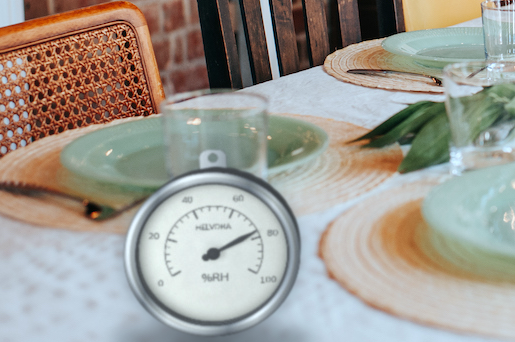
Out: 76%
